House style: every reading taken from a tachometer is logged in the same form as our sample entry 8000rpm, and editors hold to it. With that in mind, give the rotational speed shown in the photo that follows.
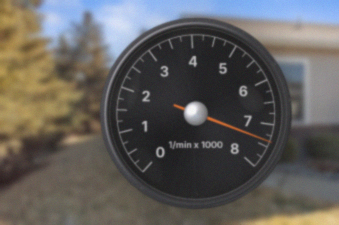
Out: 7375rpm
